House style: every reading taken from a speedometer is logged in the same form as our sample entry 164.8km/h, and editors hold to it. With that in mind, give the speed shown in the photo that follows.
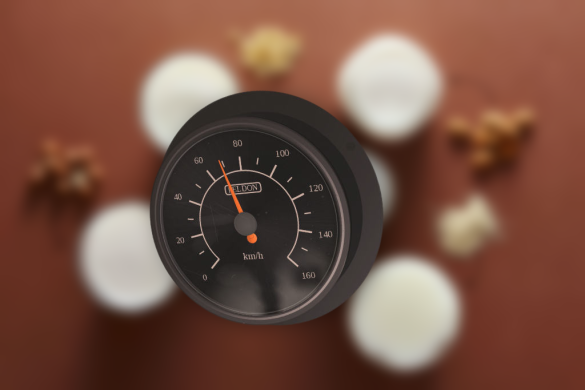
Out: 70km/h
